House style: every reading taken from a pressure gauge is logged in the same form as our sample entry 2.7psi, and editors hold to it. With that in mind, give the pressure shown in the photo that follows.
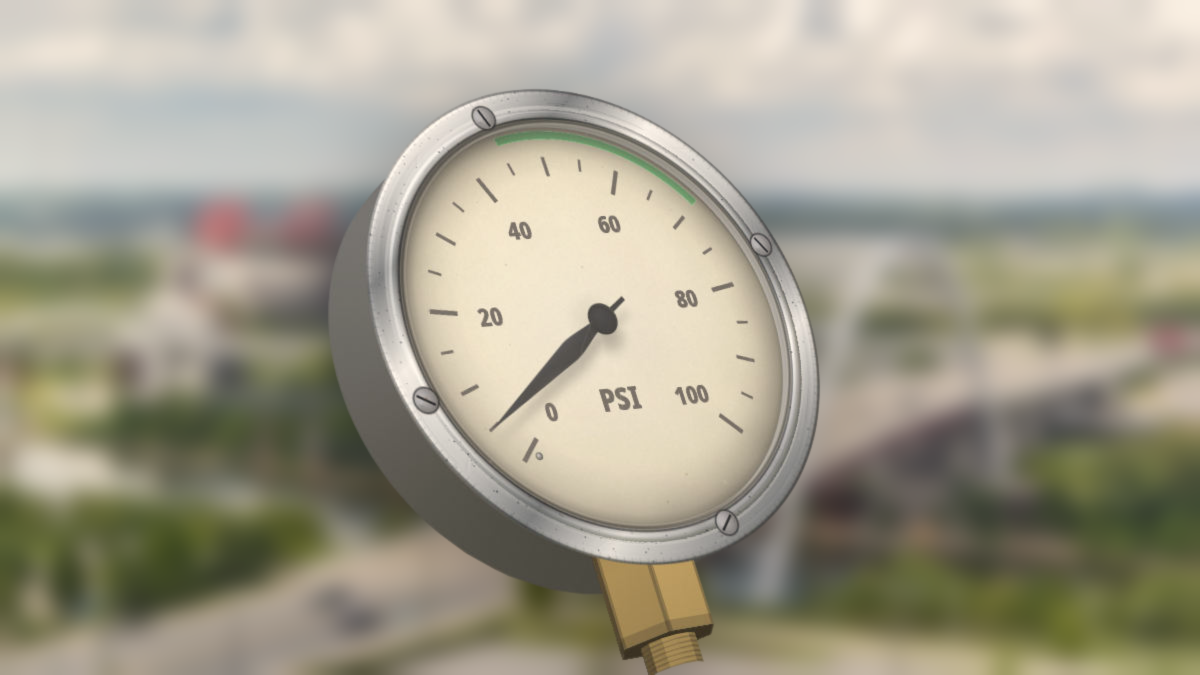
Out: 5psi
